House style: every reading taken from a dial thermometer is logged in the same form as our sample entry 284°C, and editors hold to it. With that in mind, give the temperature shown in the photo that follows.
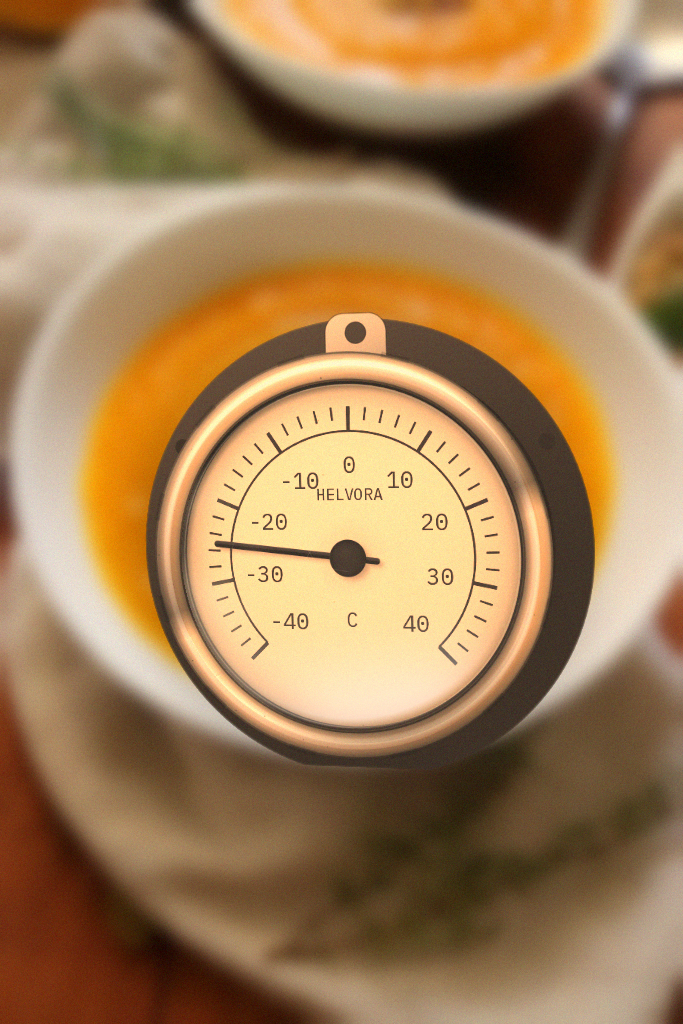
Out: -25°C
